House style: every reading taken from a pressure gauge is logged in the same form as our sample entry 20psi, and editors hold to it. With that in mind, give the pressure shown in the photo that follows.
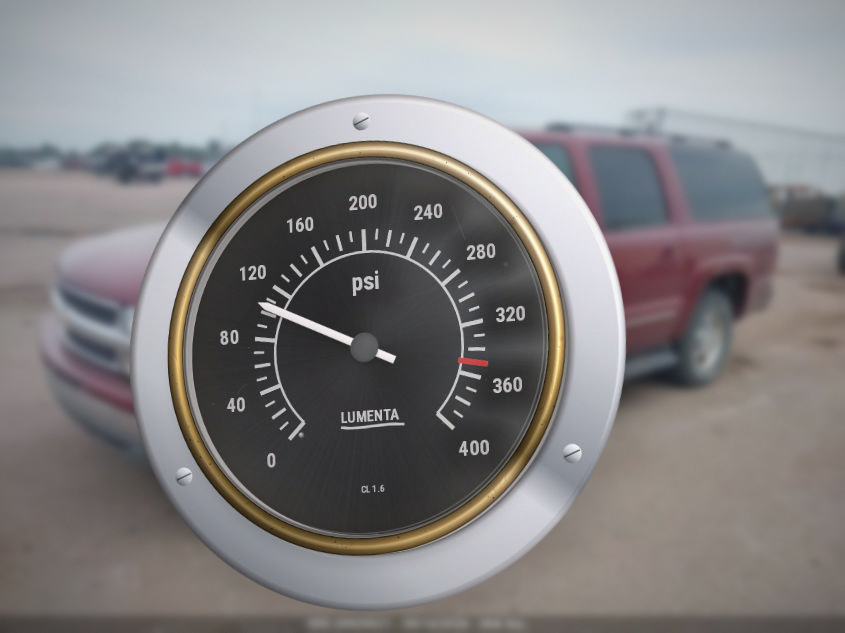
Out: 105psi
